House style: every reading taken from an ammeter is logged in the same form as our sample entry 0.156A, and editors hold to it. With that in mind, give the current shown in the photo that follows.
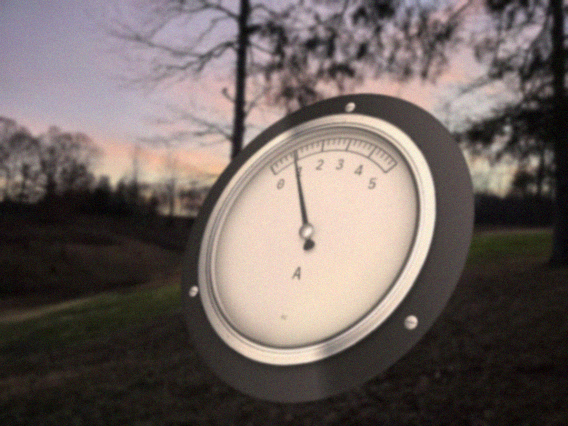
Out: 1A
